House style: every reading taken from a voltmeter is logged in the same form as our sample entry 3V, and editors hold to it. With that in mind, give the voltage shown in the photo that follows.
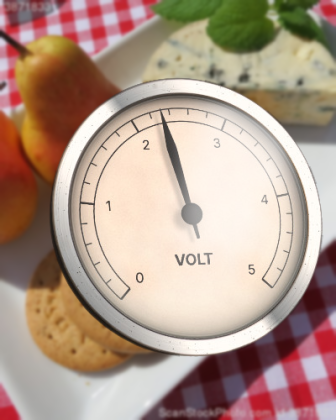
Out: 2.3V
